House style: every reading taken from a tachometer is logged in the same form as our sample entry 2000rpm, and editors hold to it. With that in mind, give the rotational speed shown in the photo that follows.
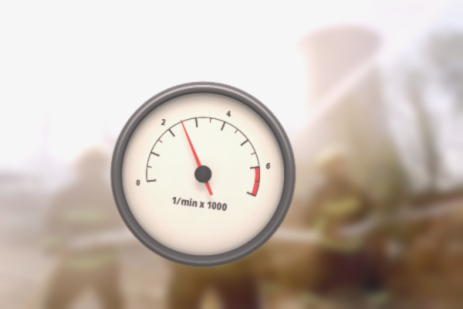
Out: 2500rpm
